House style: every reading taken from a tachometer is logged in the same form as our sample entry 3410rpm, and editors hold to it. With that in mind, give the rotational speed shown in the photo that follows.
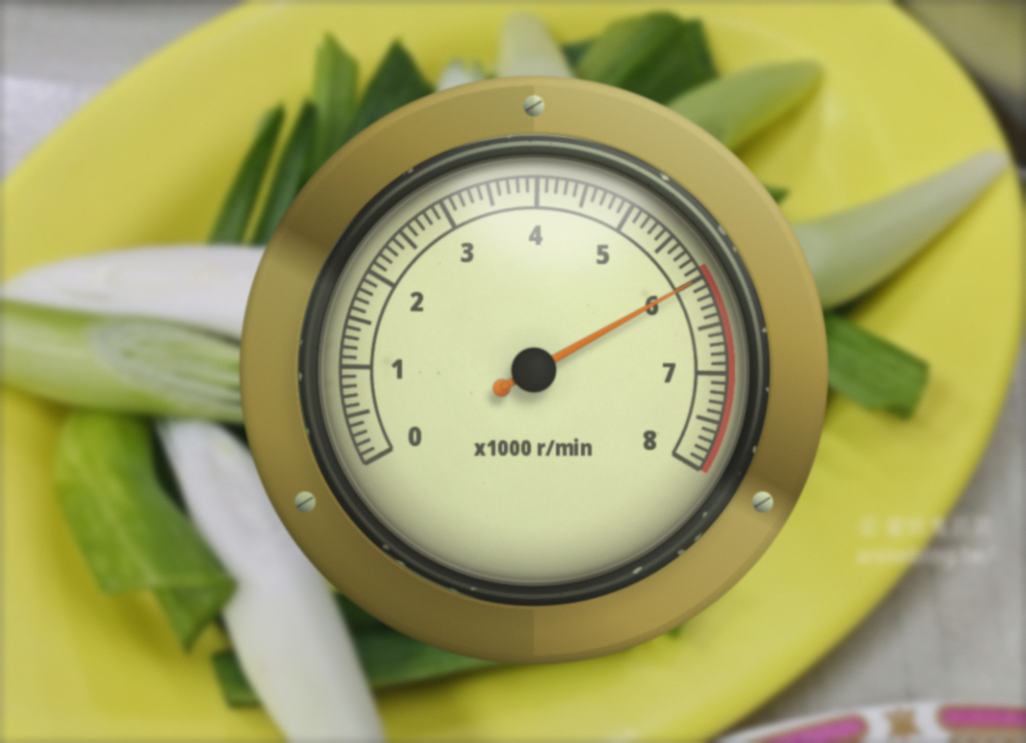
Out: 6000rpm
